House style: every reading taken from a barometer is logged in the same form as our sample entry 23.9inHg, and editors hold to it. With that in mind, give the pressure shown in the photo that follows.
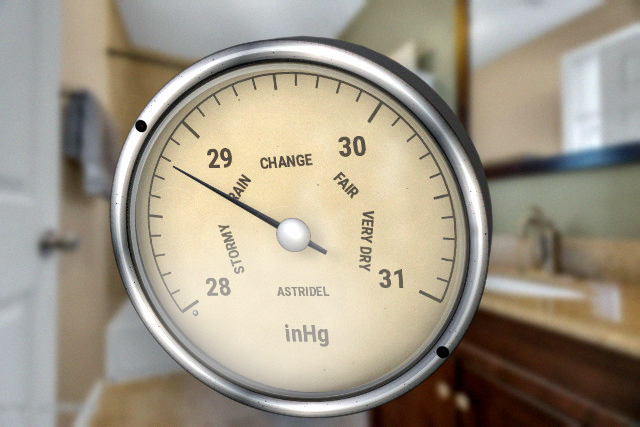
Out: 28.8inHg
